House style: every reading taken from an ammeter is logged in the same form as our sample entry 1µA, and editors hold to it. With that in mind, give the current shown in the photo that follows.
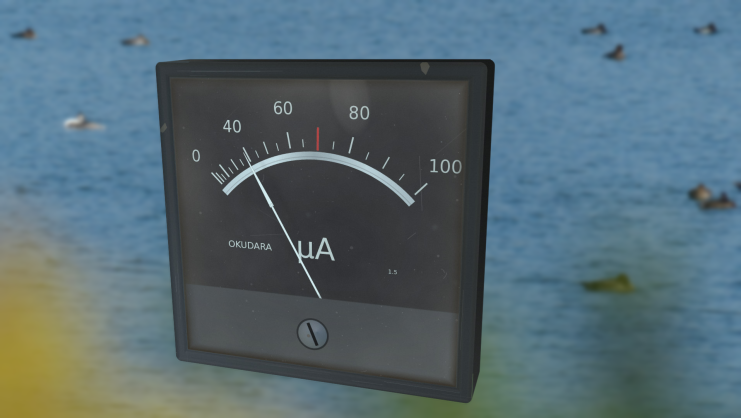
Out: 40µA
